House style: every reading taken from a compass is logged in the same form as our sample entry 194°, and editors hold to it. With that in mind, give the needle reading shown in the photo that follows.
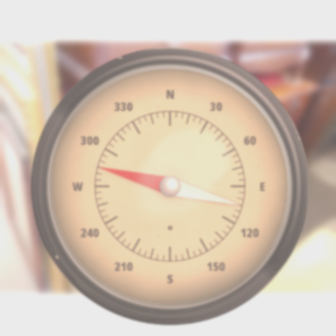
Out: 285°
